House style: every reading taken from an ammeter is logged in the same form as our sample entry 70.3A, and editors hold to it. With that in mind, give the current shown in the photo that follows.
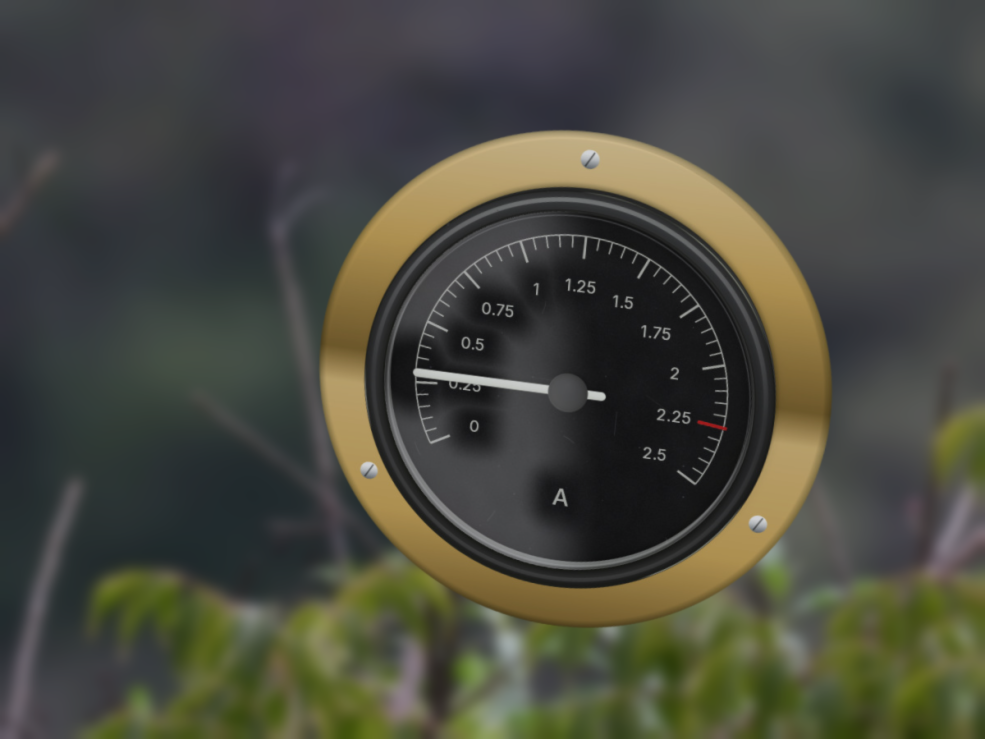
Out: 0.3A
